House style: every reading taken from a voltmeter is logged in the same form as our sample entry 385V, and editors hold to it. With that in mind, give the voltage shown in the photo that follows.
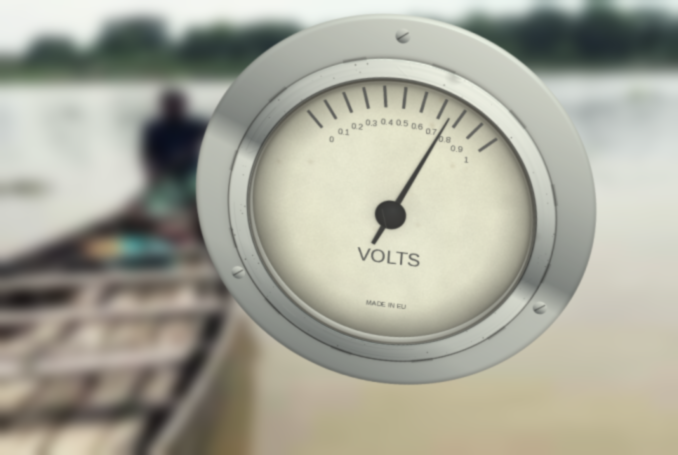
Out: 0.75V
